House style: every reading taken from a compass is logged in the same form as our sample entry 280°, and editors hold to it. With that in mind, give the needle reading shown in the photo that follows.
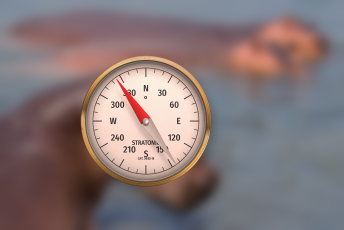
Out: 325°
